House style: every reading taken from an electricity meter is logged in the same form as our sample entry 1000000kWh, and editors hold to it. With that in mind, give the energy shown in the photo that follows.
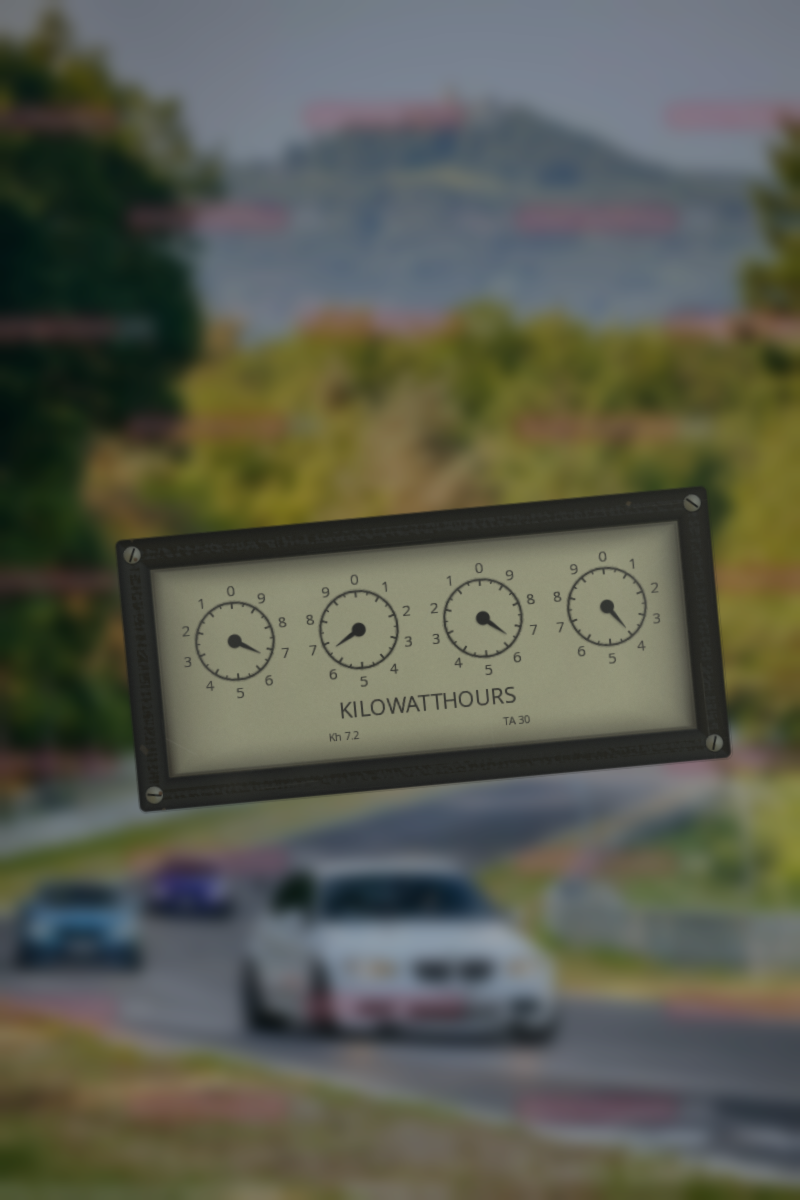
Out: 6664kWh
